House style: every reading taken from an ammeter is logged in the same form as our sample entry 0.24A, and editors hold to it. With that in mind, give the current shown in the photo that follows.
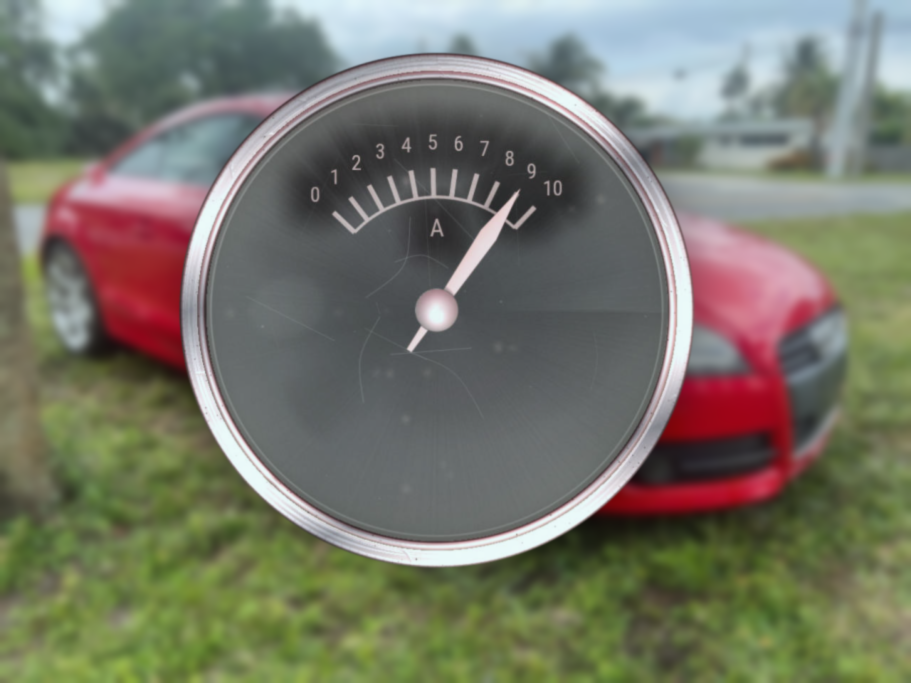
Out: 9A
